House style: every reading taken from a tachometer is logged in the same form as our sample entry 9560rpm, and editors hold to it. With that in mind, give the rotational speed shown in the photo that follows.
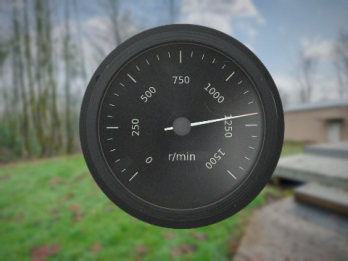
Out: 1200rpm
